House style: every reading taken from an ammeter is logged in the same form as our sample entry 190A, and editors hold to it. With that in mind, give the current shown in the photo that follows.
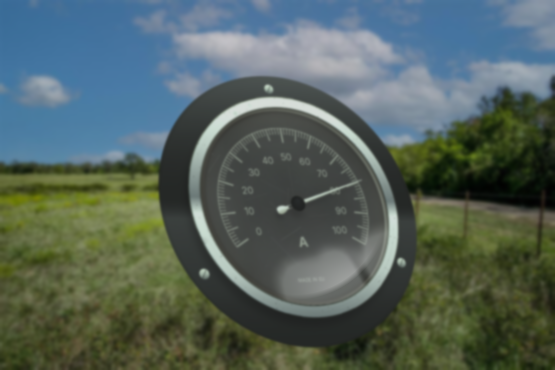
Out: 80A
